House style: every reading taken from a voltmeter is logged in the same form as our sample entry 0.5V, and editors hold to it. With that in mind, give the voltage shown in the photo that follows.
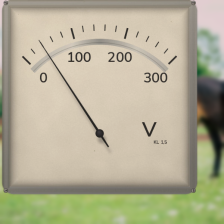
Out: 40V
